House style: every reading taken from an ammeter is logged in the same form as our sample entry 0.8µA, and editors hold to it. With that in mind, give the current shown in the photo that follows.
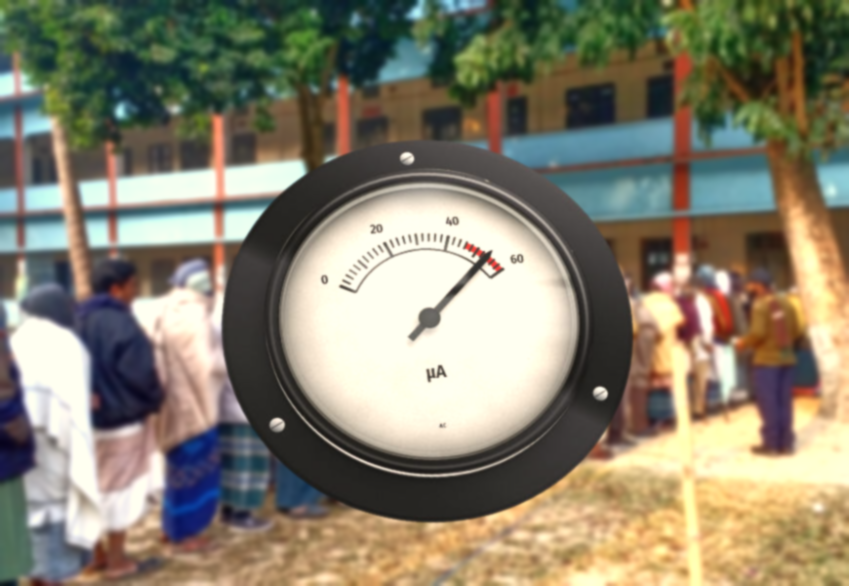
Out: 54µA
